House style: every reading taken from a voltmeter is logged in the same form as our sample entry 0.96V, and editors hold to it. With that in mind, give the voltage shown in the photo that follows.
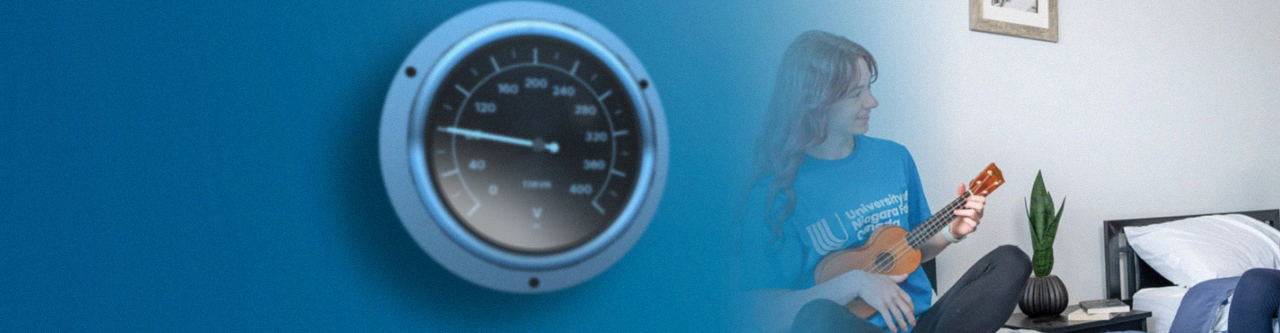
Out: 80V
